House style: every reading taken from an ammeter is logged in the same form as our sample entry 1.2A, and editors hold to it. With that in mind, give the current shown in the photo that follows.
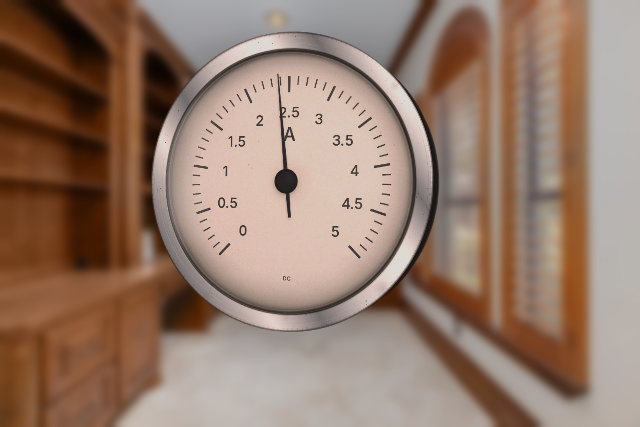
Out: 2.4A
